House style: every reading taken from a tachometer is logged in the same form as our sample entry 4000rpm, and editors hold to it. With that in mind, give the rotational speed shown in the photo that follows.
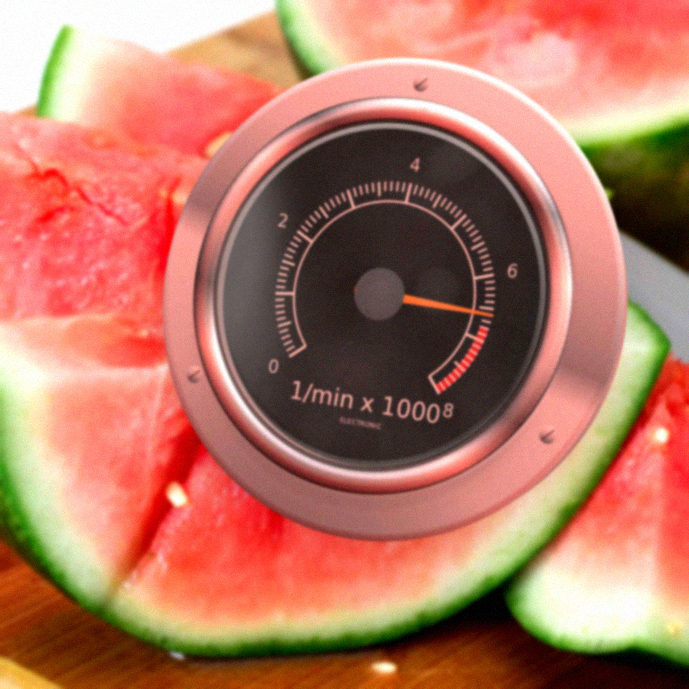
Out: 6600rpm
